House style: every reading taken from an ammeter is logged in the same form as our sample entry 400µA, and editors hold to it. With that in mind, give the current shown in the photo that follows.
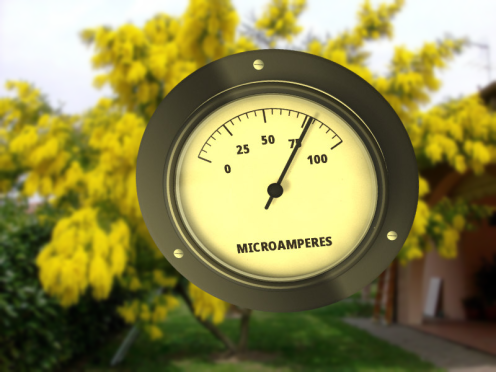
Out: 77.5µA
